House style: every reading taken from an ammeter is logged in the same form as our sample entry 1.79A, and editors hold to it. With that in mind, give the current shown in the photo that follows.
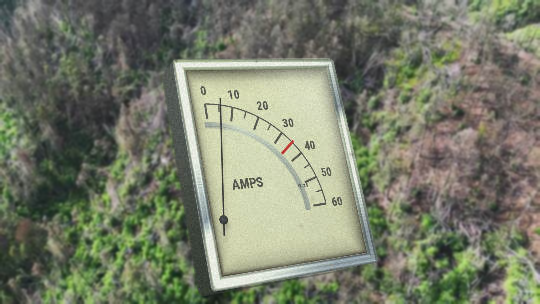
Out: 5A
